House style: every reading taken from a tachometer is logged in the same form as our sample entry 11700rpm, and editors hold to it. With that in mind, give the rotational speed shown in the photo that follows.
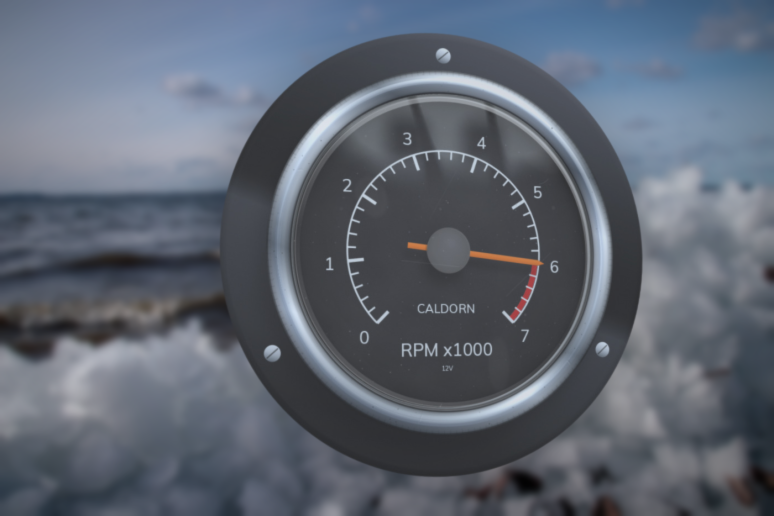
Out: 6000rpm
